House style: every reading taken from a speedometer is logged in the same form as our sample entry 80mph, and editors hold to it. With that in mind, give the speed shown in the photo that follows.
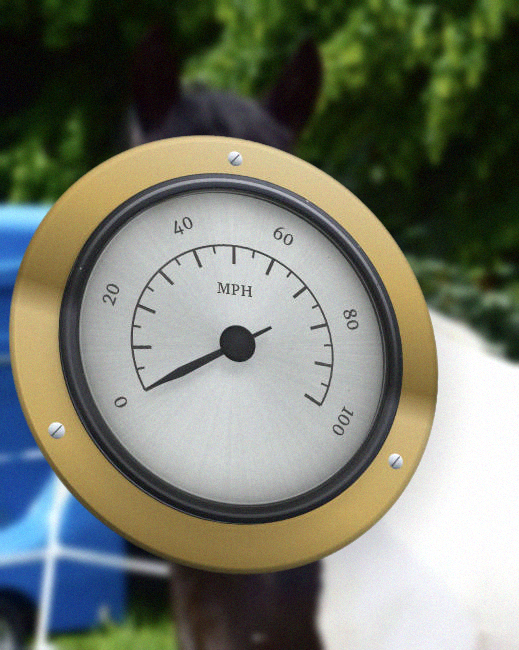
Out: 0mph
